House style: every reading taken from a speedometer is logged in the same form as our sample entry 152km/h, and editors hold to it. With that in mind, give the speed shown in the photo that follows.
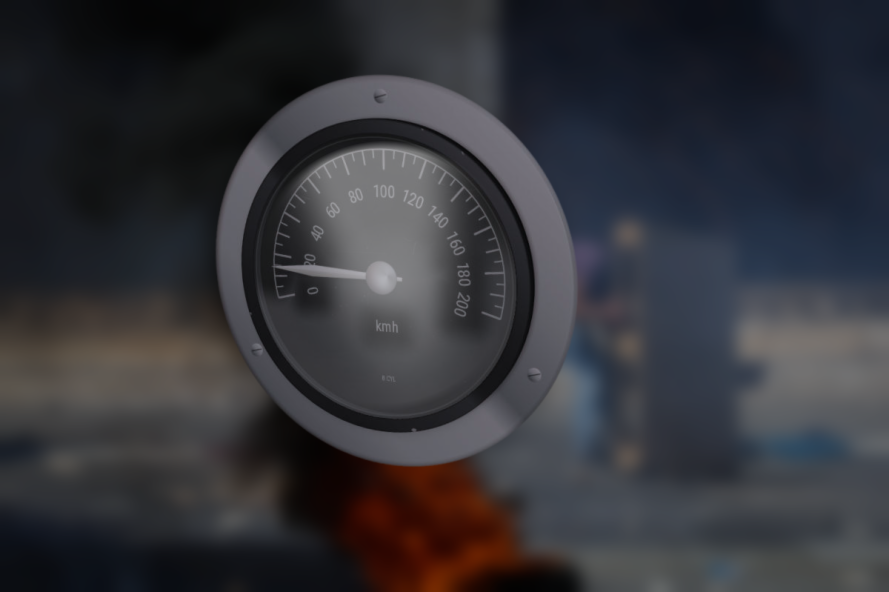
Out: 15km/h
